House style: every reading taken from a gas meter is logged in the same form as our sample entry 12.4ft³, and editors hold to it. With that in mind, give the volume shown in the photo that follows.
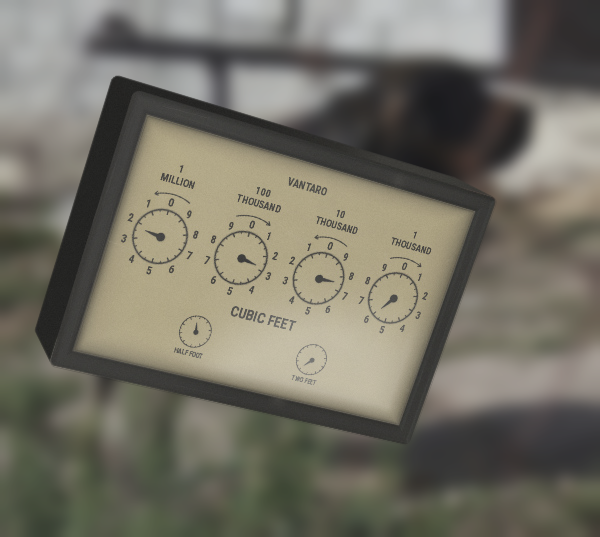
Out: 227600ft³
